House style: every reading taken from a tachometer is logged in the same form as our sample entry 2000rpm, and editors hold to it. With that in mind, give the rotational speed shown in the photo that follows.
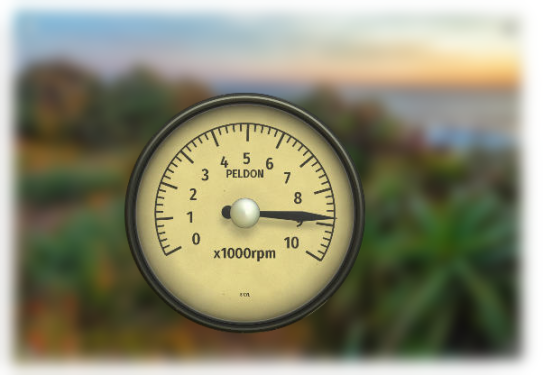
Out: 8800rpm
